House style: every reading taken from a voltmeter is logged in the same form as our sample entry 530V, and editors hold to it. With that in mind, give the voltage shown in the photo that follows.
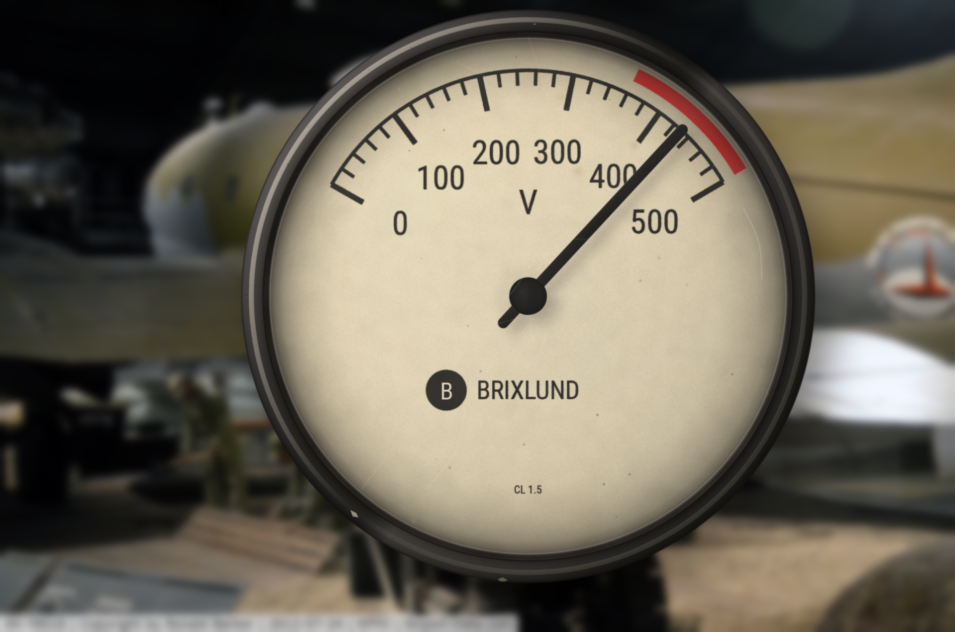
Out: 430V
